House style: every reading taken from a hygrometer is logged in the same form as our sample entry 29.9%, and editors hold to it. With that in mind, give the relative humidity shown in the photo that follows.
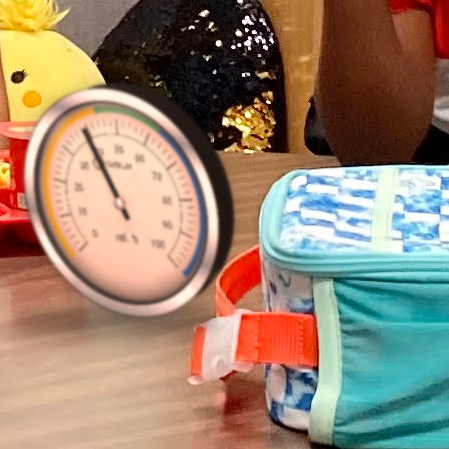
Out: 40%
